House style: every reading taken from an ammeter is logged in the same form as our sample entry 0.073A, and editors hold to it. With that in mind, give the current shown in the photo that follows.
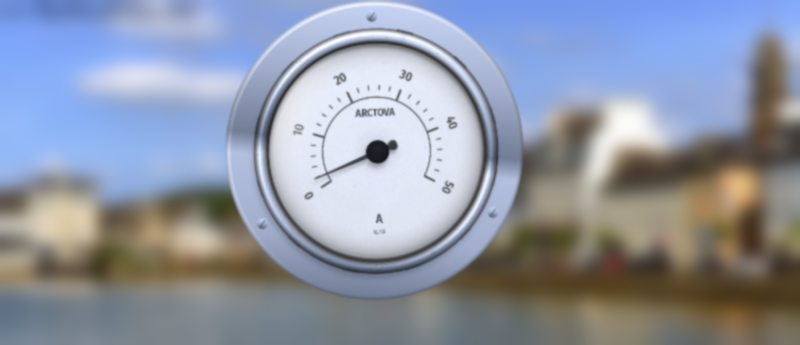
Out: 2A
